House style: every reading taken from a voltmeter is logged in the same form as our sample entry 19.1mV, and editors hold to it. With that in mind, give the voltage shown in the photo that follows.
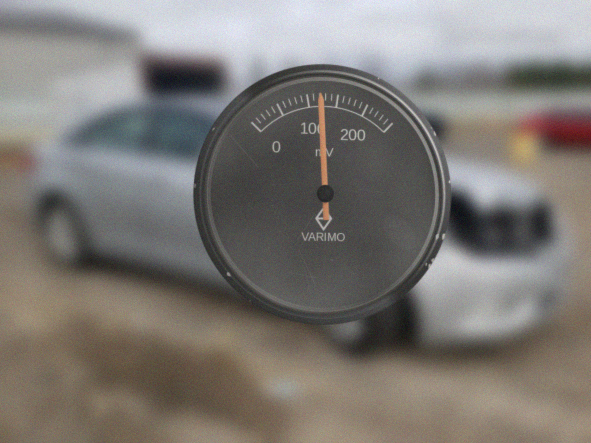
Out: 120mV
